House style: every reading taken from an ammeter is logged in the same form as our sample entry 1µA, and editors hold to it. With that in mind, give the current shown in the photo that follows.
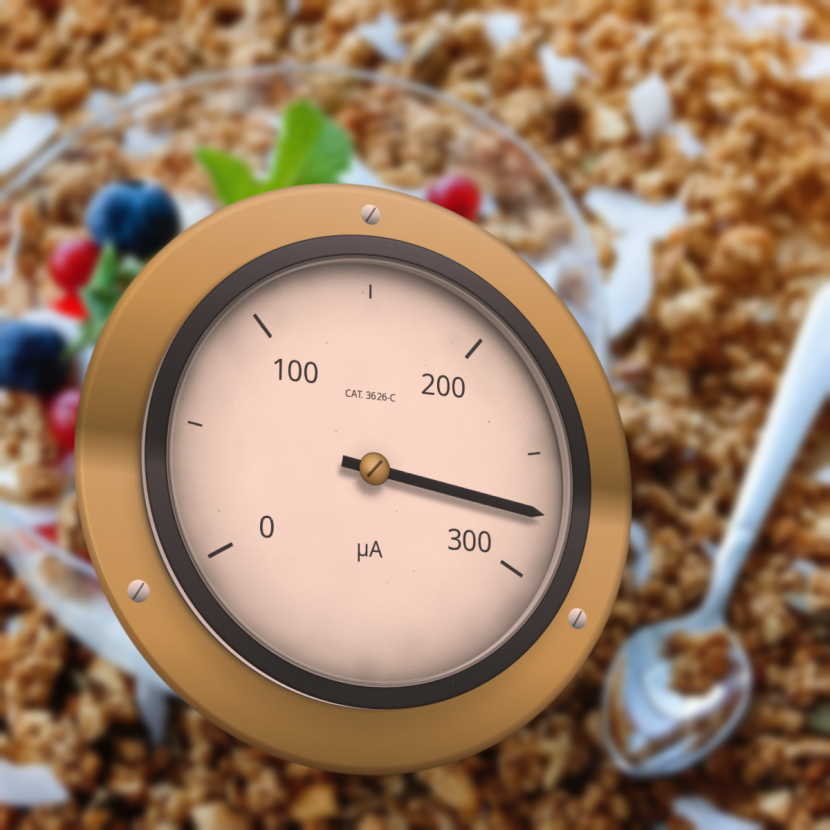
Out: 275µA
